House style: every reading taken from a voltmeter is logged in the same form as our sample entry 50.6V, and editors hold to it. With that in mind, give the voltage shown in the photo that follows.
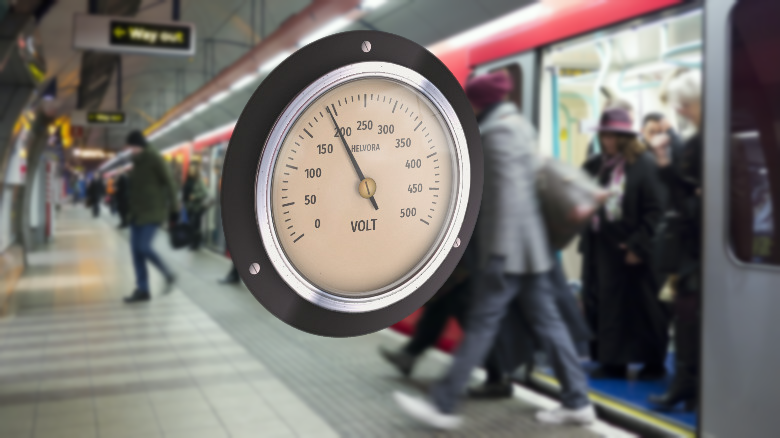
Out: 190V
